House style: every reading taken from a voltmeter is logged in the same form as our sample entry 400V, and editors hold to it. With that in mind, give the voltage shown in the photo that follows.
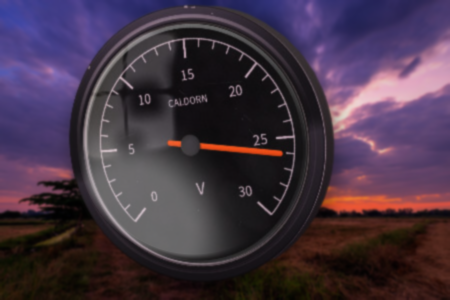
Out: 26V
